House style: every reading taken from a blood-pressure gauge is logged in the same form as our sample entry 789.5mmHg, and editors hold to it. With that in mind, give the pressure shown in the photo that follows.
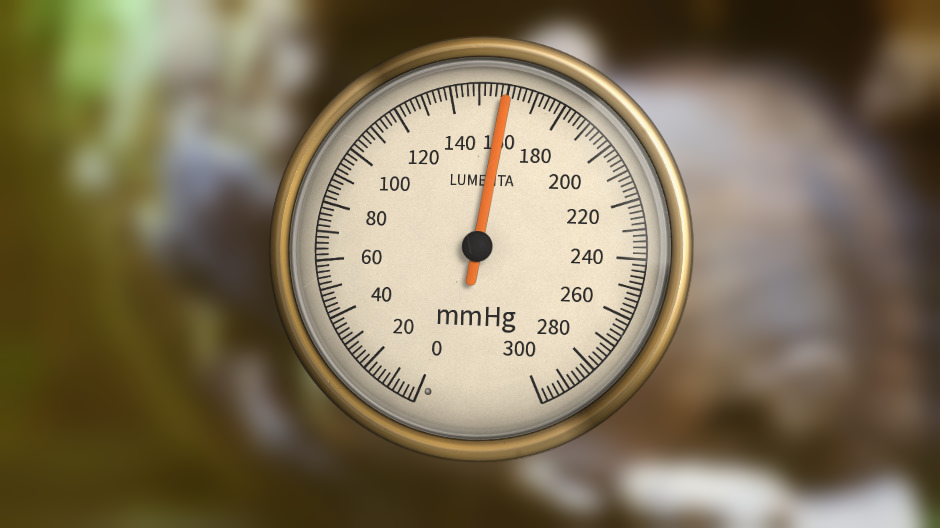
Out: 160mmHg
